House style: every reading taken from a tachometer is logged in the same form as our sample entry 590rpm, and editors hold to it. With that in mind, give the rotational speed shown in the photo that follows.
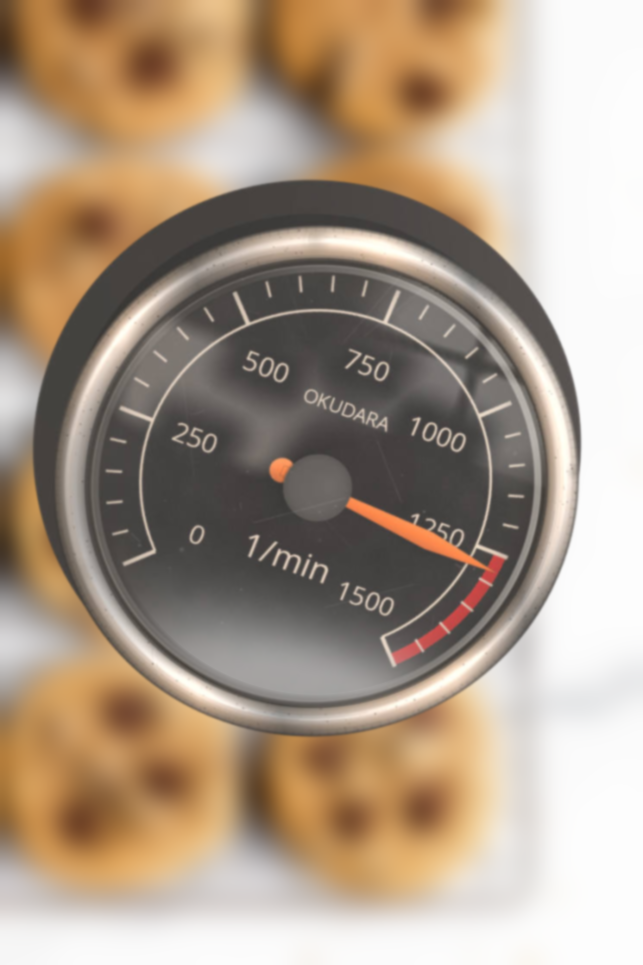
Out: 1275rpm
